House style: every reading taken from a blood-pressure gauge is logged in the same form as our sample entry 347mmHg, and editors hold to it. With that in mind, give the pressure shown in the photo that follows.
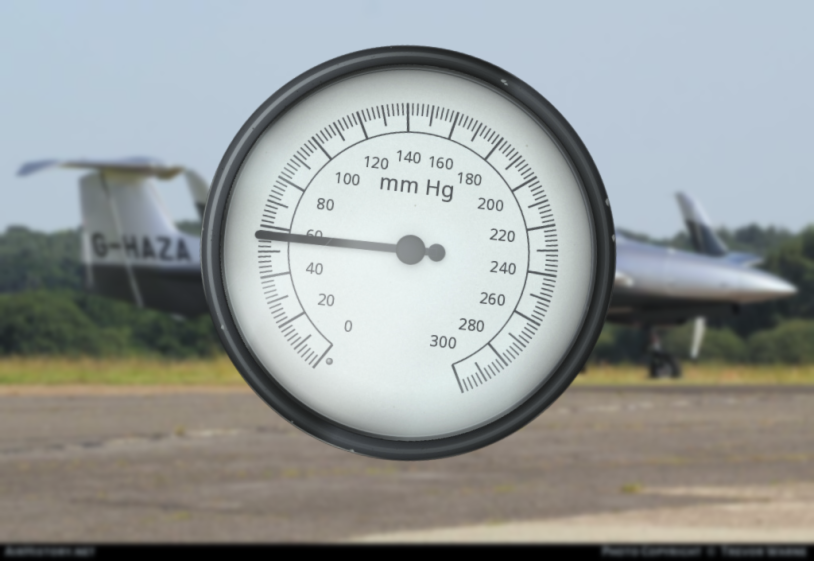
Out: 56mmHg
